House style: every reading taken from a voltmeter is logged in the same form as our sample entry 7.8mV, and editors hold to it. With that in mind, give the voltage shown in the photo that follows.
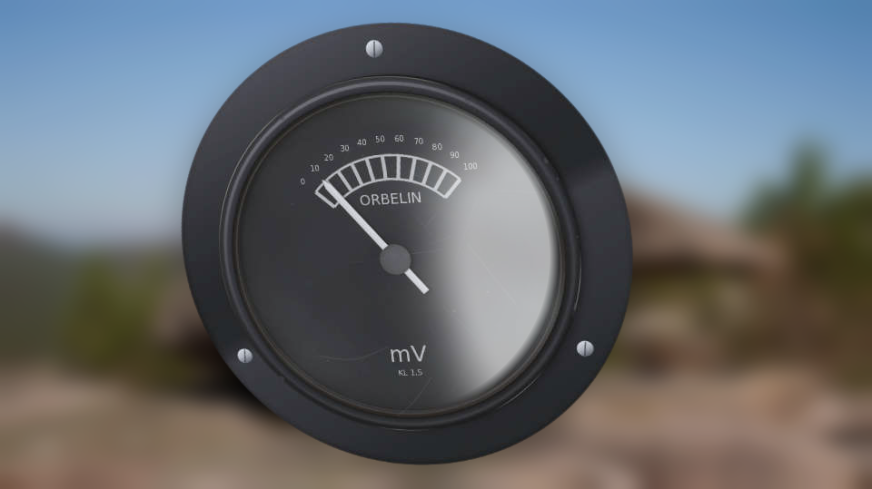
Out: 10mV
